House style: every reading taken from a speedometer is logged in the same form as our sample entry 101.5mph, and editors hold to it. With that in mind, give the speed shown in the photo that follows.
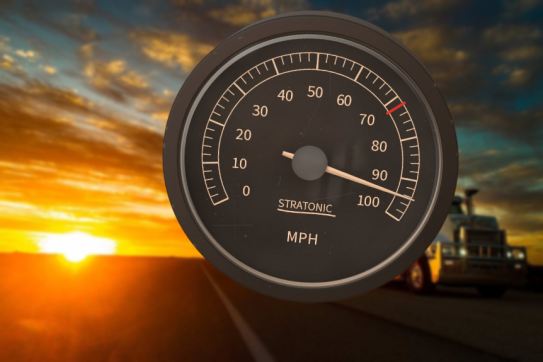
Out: 94mph
